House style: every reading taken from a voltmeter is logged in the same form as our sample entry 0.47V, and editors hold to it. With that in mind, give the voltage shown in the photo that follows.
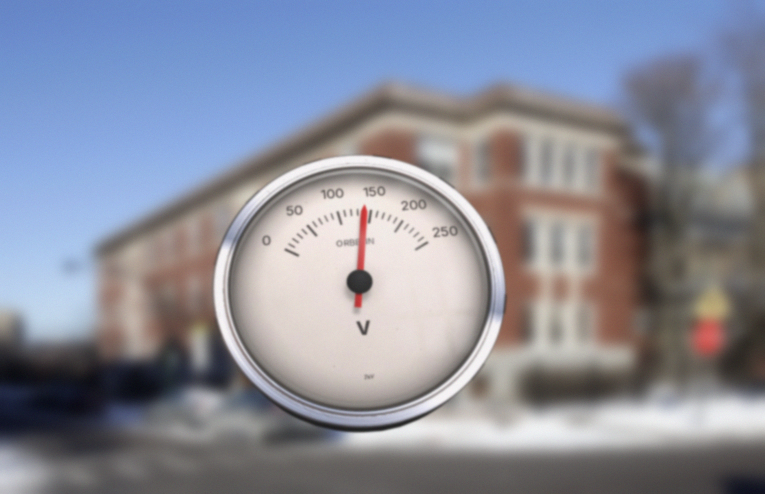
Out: 140V
